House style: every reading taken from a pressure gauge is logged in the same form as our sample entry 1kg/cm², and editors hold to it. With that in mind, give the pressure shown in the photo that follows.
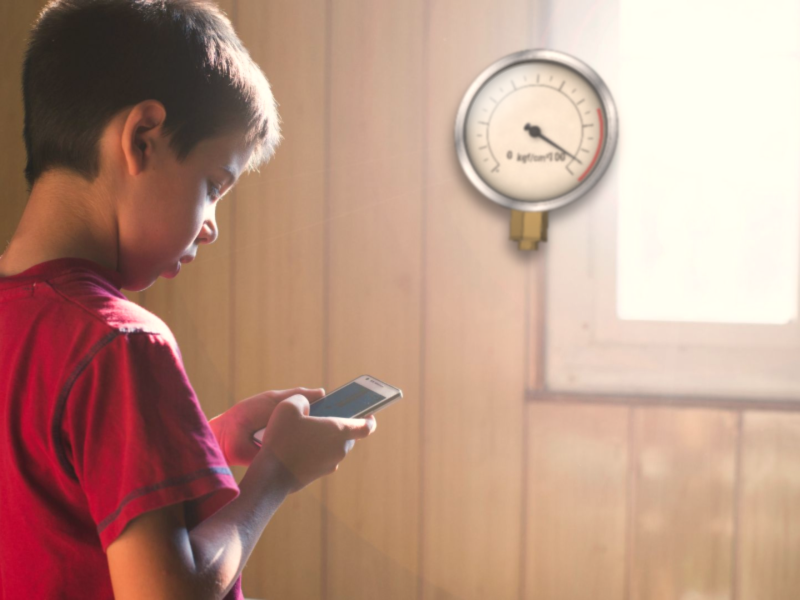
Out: 95kg/cm²
